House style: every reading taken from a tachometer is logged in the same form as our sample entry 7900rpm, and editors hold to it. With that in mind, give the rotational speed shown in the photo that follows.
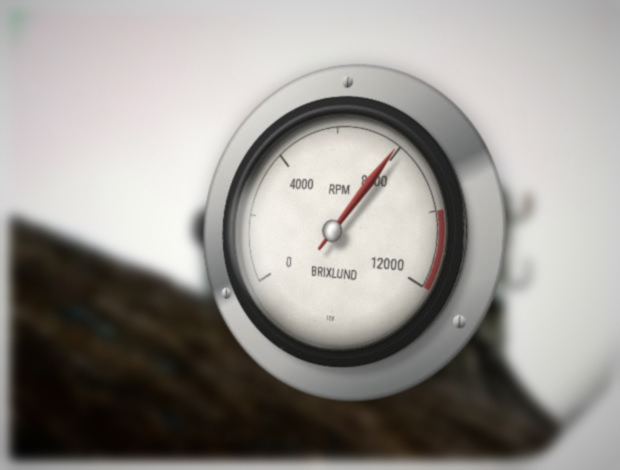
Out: 8000rpm
